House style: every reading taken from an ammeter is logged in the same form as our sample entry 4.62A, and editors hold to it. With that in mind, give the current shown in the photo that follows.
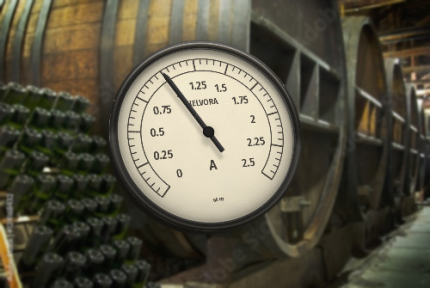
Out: 1A
